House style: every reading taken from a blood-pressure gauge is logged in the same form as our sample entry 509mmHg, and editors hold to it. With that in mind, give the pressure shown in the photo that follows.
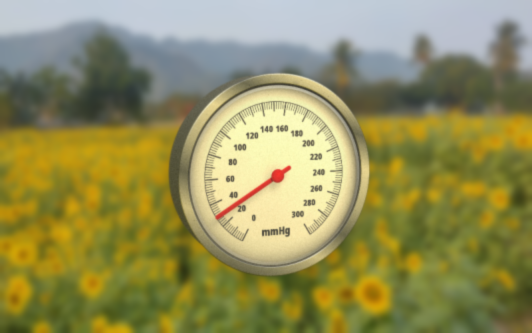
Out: 30mmHg
